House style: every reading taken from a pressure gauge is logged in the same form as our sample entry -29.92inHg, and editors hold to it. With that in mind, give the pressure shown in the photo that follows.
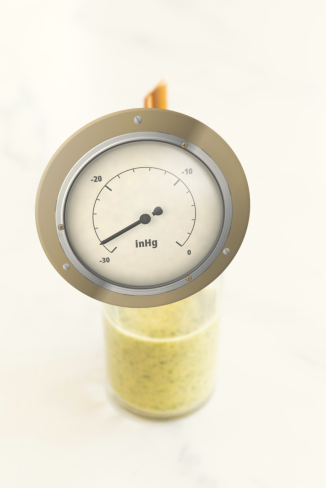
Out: -28inHg
